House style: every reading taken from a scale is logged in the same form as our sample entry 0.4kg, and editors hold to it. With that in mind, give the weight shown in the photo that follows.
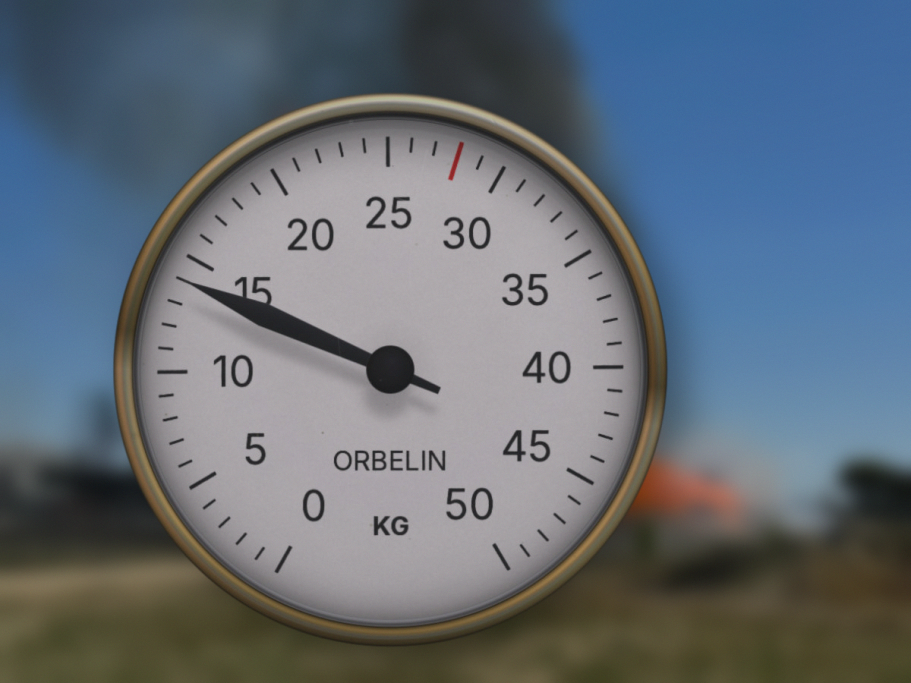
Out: 14kg
